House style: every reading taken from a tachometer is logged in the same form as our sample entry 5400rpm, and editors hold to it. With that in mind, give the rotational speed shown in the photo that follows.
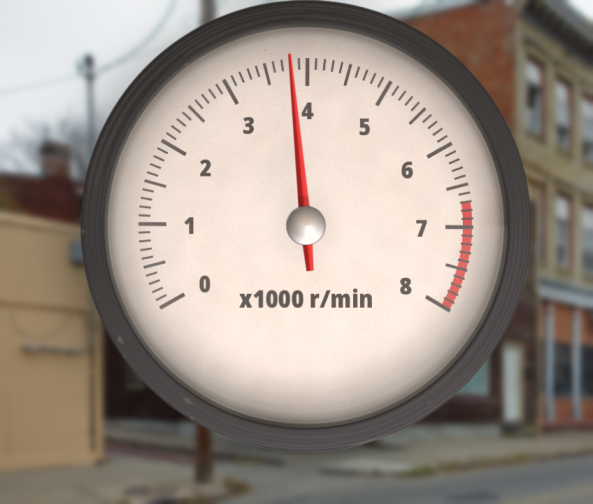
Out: 3800rpm
